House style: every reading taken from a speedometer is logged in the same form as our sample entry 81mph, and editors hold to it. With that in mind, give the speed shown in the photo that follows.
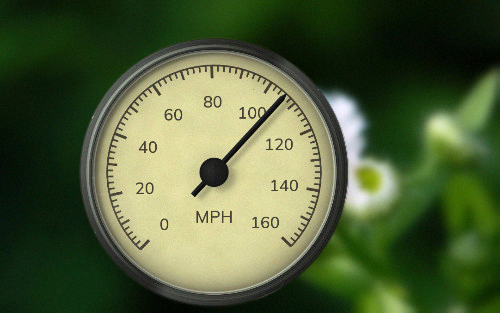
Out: 106mph
